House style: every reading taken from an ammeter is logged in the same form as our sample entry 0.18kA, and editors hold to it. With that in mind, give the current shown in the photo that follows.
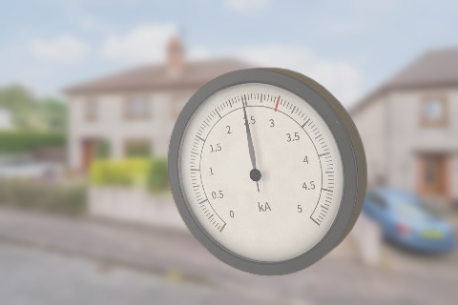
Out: 2.5kA
